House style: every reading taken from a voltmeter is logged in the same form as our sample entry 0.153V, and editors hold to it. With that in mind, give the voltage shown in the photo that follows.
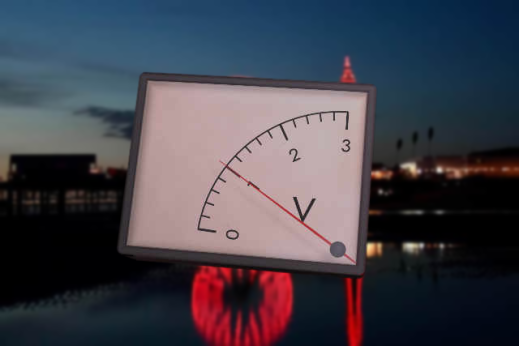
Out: 1V
